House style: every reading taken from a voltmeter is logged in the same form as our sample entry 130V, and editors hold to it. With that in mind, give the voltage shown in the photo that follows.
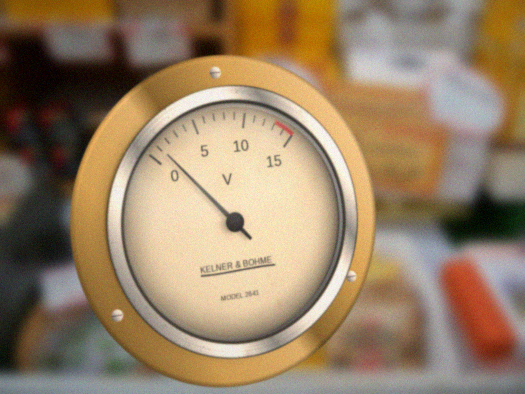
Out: 1V
